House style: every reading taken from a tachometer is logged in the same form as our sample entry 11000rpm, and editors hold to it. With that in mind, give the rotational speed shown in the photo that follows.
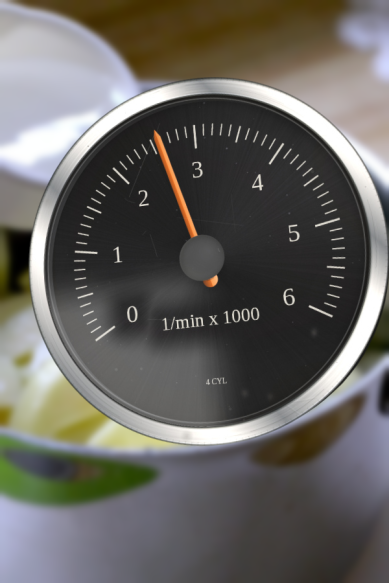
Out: 2600rpm
